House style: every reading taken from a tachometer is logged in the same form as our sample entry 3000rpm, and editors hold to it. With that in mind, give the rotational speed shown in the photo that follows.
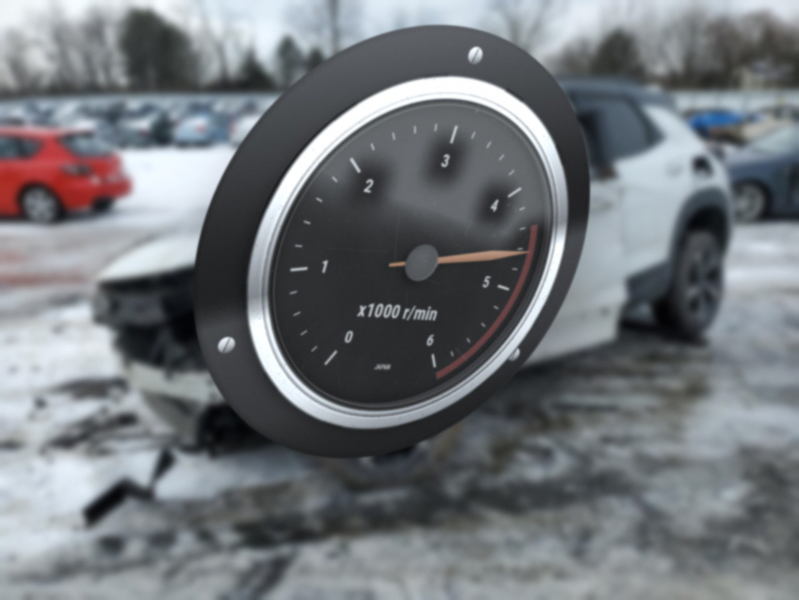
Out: 4600rpm
